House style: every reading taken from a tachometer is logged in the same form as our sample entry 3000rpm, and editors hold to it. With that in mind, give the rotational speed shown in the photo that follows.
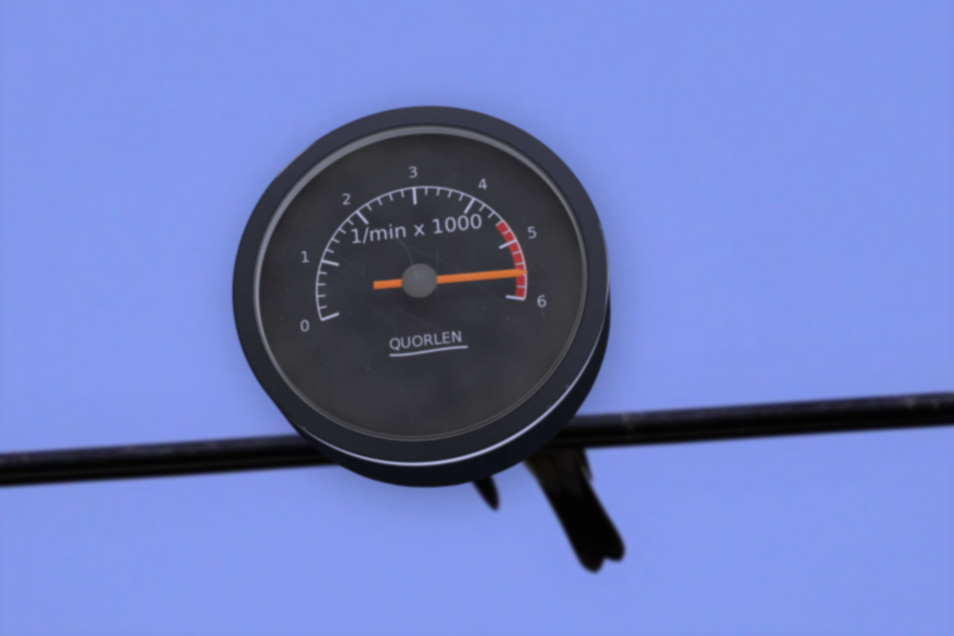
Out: 5600rpm
